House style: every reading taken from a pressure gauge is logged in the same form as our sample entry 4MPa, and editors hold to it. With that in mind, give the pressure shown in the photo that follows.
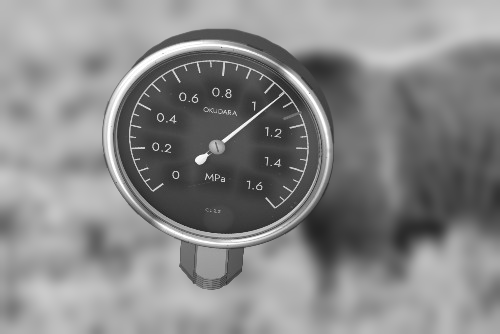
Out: 1.05MPa
